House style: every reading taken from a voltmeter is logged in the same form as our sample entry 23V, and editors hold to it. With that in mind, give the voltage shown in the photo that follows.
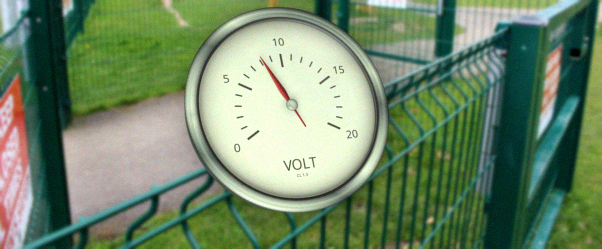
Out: 8V
